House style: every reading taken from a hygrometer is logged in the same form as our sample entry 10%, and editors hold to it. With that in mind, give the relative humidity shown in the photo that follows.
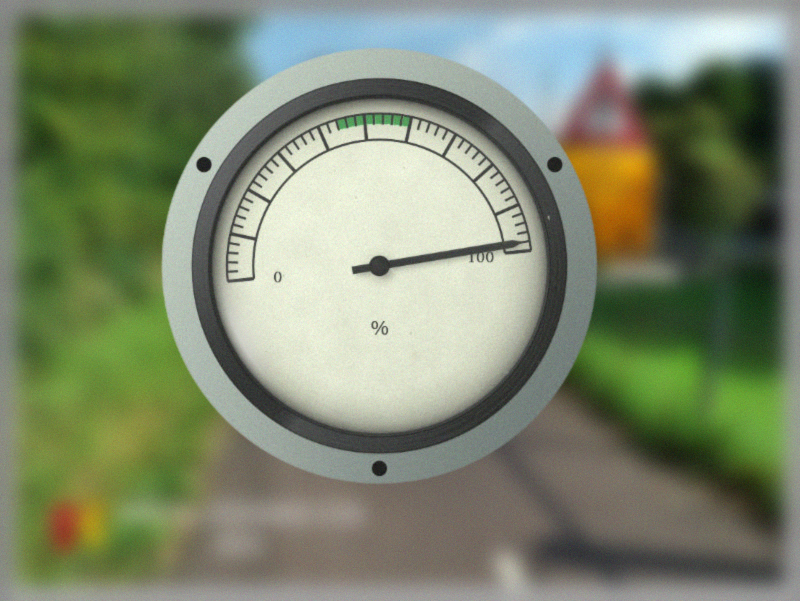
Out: 98%
